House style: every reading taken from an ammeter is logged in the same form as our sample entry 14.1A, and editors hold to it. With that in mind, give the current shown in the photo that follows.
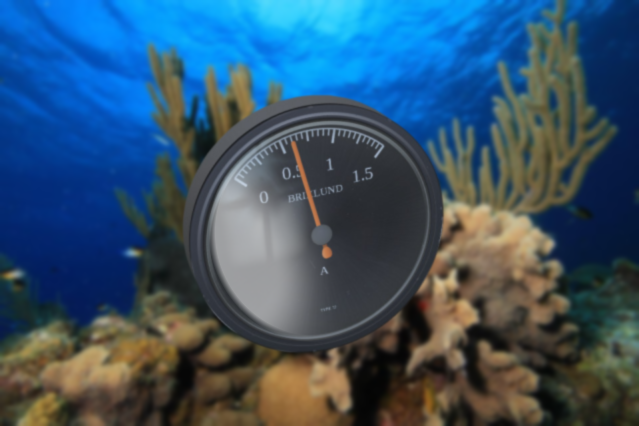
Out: 0.6A
